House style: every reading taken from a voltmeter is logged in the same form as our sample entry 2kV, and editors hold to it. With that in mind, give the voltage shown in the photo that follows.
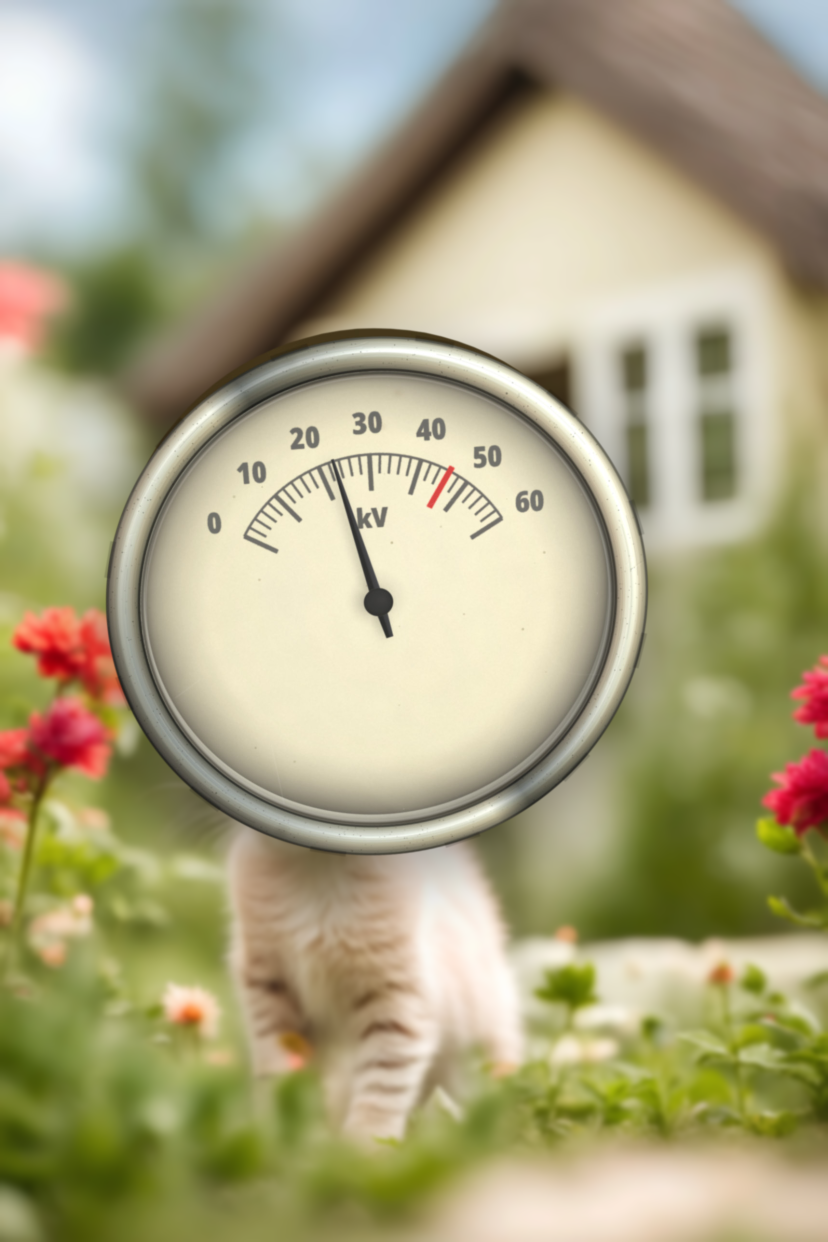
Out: 23kV
